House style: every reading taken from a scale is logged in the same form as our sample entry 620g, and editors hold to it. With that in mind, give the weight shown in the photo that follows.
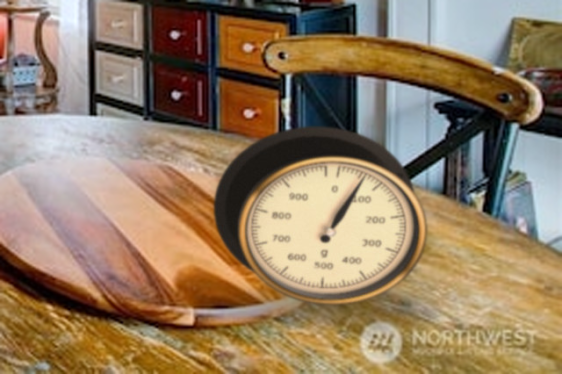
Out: 50g
